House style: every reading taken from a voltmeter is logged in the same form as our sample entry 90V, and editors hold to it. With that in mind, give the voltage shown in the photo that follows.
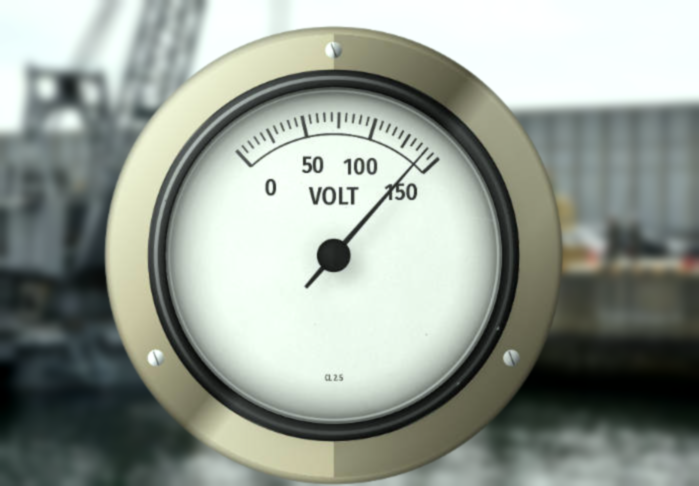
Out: 140V
